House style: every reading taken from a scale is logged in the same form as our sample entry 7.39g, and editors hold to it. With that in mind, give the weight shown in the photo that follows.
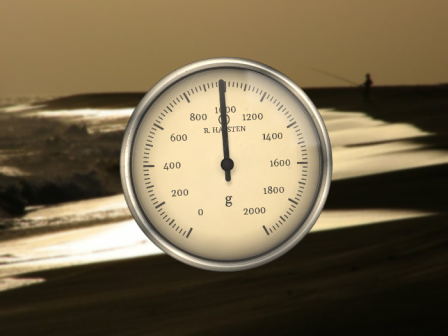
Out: 980g
